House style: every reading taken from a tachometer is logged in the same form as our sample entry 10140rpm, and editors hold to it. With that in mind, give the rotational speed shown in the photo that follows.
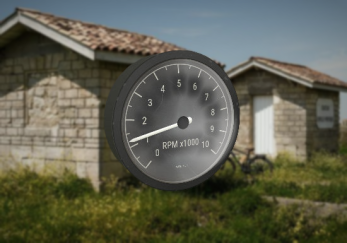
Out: 1250rpm
